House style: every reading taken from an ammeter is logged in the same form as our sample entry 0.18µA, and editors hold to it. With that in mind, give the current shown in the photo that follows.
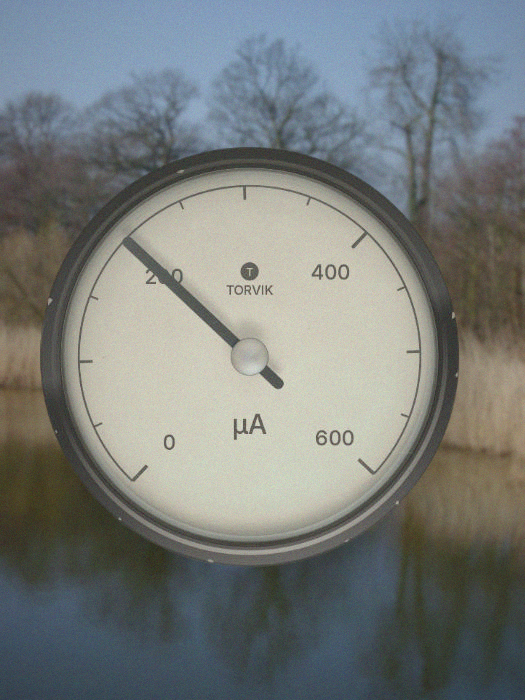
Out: 200µA
